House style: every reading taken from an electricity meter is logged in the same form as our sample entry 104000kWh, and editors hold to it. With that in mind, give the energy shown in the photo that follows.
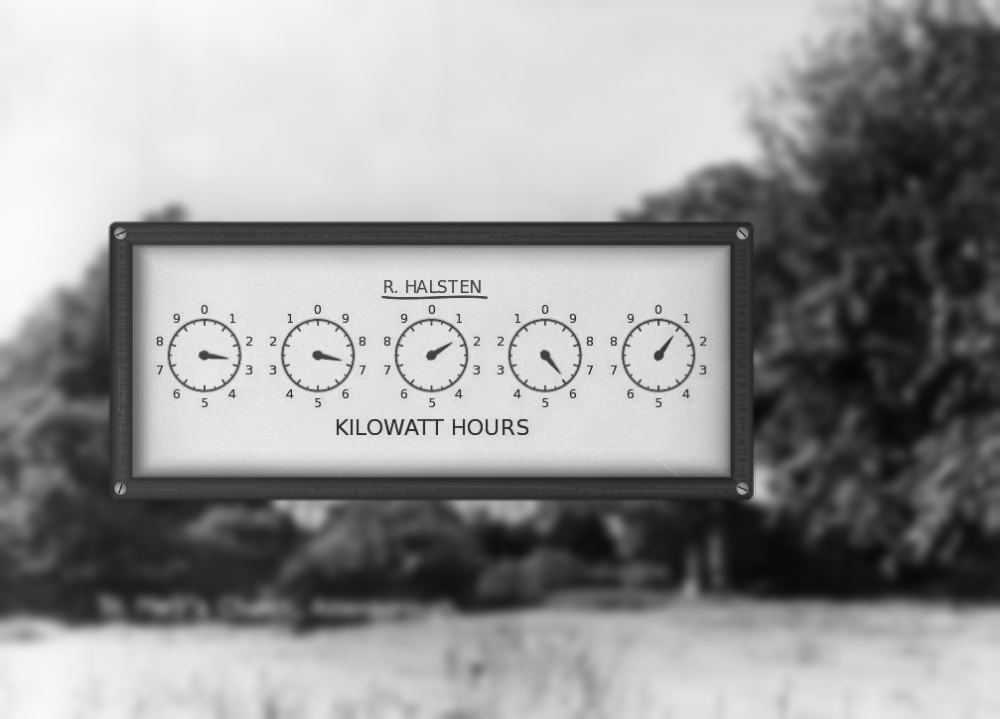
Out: 27161kWh
